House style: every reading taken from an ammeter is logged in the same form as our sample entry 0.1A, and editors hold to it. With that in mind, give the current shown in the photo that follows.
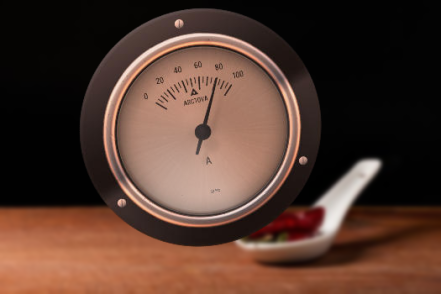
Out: 80A
